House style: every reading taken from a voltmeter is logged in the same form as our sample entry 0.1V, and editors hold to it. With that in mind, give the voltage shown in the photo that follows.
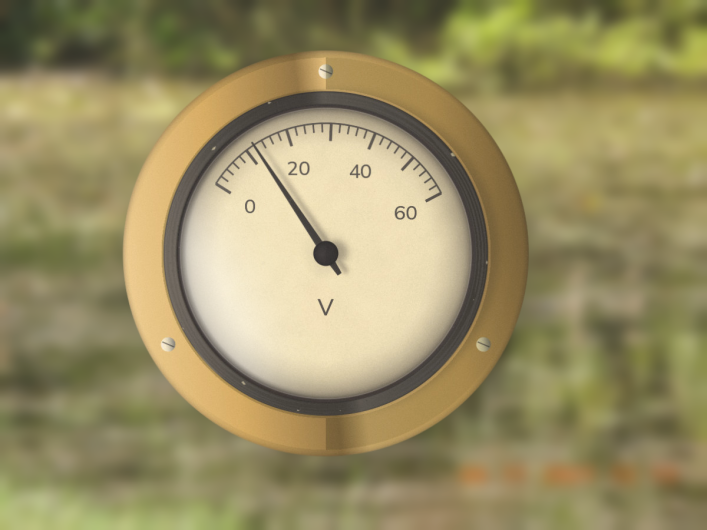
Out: 12V
